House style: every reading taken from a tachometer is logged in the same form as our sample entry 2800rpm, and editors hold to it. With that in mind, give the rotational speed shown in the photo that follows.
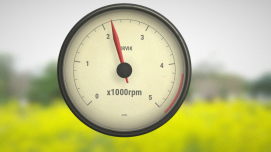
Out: 2200rpm
